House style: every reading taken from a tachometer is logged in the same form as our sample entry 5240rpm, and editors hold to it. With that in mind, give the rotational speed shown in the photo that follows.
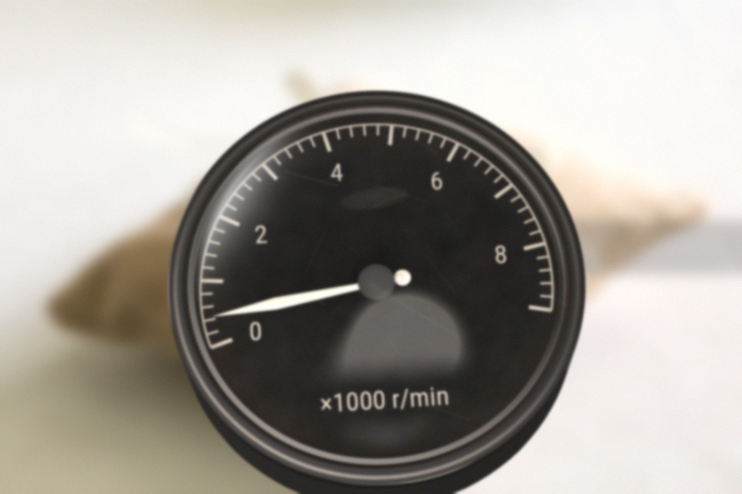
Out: 400rpm
